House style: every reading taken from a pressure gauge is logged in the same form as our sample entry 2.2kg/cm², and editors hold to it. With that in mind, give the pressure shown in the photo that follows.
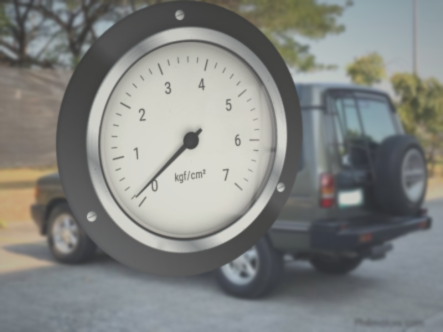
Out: 0.2kg/cm²
